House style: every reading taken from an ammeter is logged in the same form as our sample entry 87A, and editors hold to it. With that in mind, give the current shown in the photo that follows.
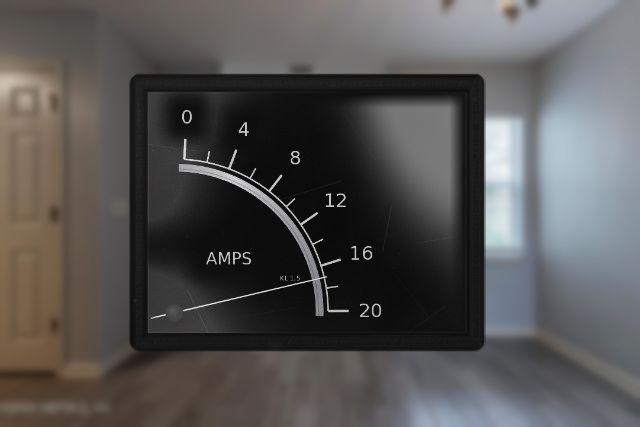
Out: 17A
